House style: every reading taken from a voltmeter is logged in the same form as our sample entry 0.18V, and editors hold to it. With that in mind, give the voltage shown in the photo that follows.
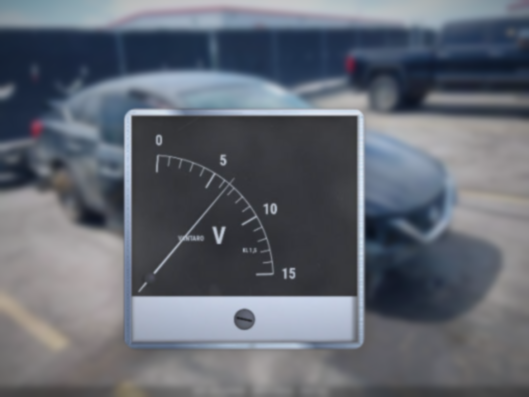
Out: 6.5V
